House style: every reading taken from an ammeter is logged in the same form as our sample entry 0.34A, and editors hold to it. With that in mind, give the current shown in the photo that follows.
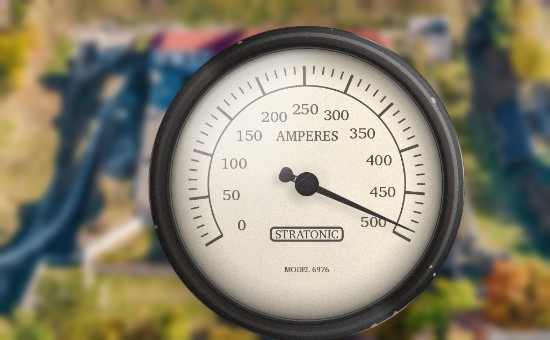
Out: 490A
